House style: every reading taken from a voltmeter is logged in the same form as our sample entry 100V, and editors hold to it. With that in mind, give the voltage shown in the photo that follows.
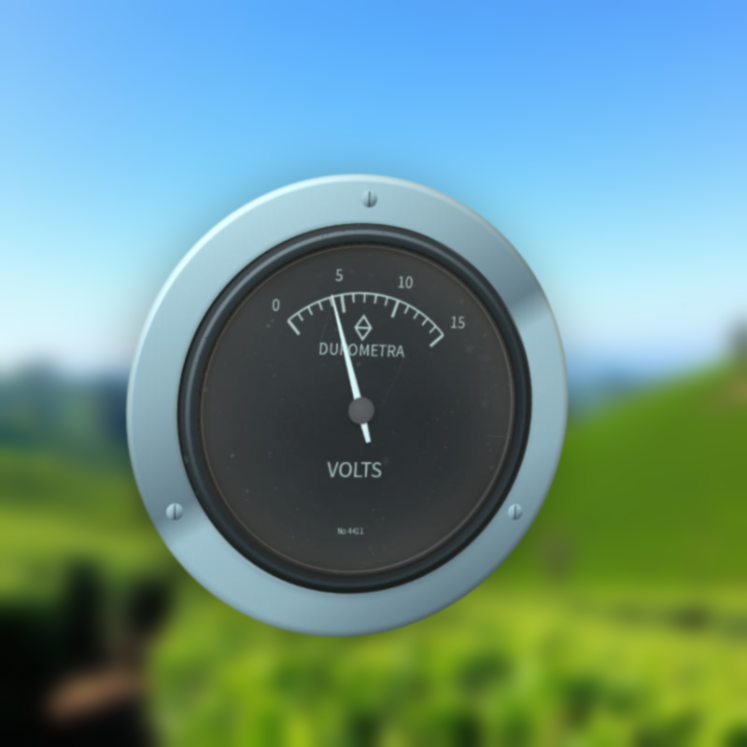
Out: 4V
